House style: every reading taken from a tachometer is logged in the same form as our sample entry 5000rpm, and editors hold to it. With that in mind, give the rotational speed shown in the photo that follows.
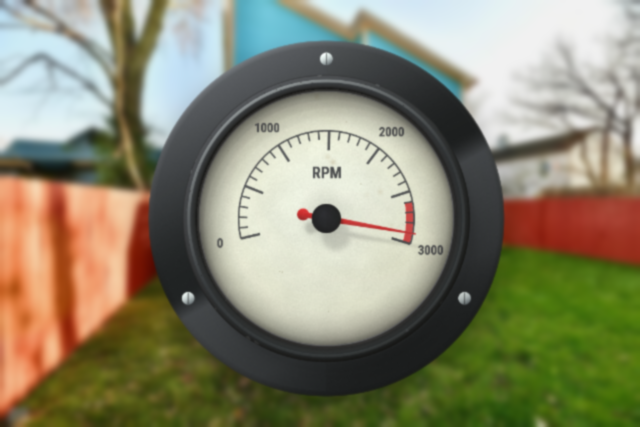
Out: 2900rpm
